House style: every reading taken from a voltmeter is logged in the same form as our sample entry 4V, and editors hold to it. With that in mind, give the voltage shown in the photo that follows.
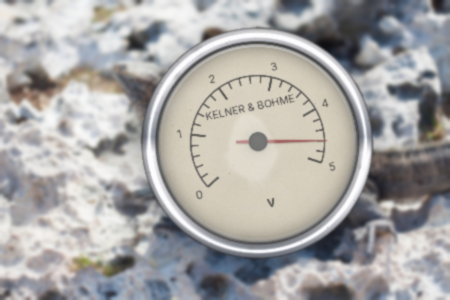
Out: 4.6V
